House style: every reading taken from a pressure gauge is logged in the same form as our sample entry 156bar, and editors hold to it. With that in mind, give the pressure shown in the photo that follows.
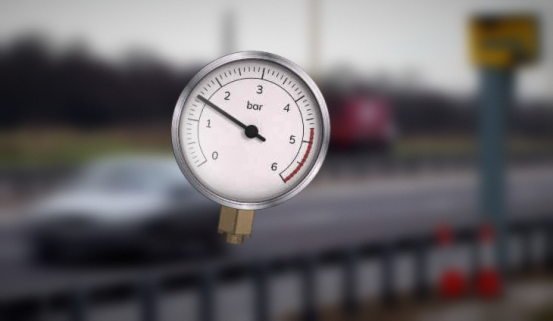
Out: 1.5bar
